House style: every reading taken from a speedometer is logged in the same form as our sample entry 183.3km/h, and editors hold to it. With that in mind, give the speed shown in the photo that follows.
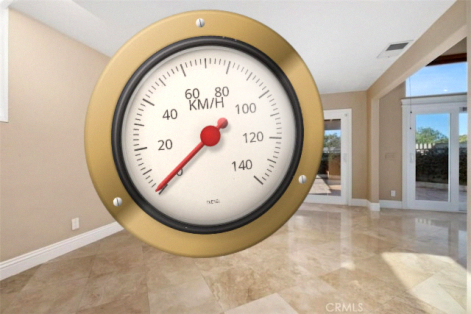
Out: 2km/h
